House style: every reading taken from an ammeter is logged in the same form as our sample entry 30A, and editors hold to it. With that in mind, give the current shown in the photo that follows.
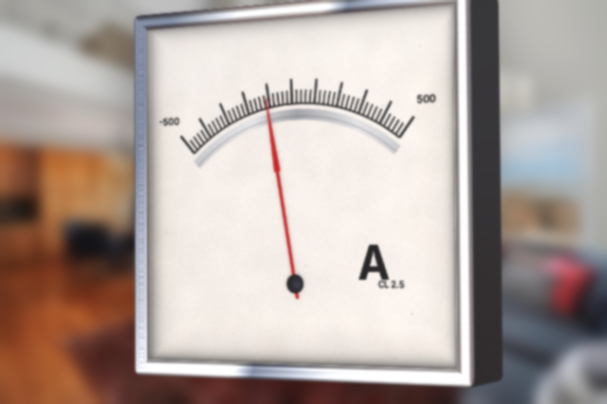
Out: -100A
